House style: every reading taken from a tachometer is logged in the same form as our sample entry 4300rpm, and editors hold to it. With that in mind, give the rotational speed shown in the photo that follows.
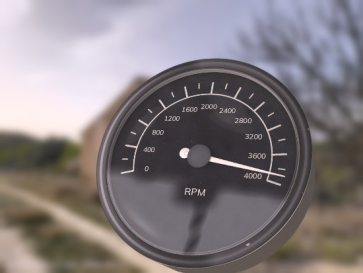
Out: 3900rpm
